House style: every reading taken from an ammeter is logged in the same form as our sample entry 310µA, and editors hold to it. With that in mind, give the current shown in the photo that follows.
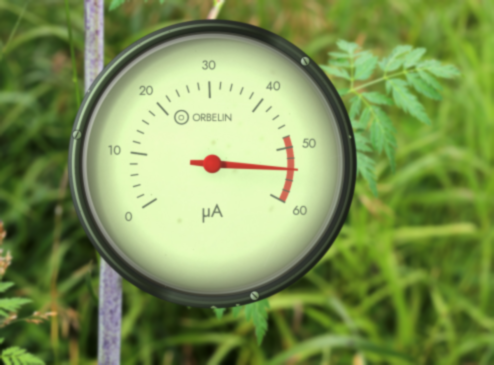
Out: 54µA
